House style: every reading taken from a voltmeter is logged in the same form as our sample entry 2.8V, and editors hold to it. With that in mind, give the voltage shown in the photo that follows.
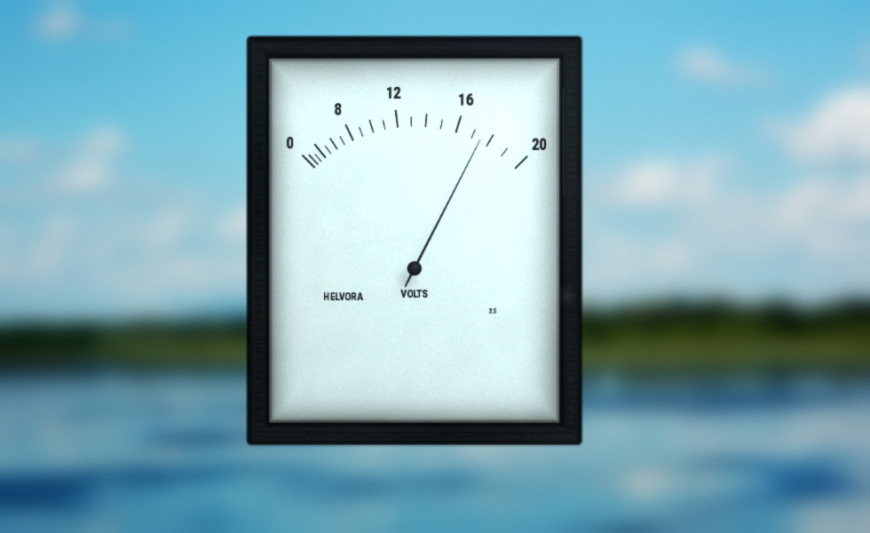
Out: 17.5V
